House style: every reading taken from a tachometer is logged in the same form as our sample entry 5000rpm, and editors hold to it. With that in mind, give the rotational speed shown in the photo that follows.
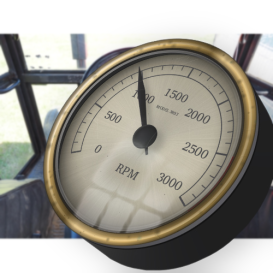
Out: 1000rpm
